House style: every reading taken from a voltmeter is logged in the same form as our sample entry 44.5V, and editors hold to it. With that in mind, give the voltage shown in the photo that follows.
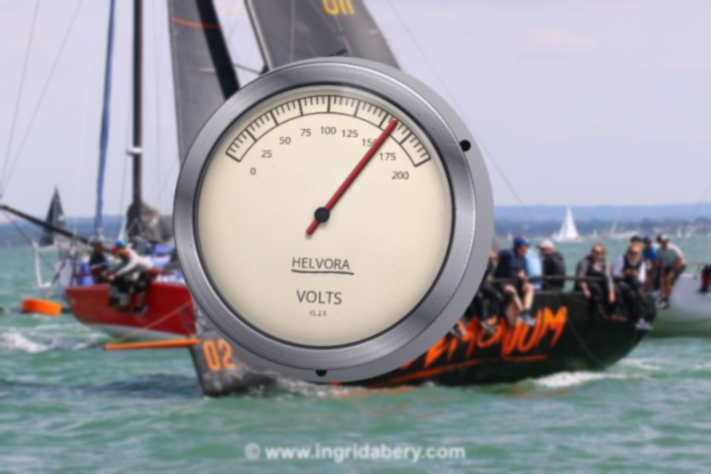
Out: 160V
